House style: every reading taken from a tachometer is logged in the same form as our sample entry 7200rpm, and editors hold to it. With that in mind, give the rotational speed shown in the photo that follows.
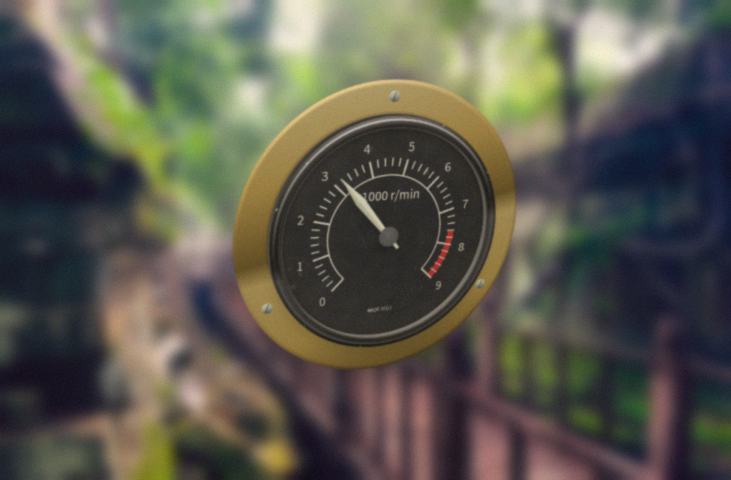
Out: 3200rpm
